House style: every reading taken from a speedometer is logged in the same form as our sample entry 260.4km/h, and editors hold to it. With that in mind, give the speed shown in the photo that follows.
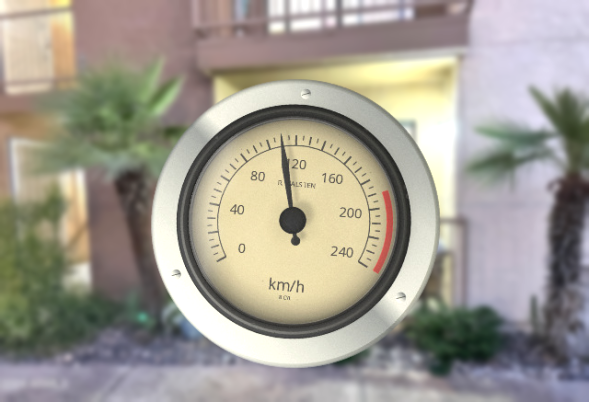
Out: 110km/h
